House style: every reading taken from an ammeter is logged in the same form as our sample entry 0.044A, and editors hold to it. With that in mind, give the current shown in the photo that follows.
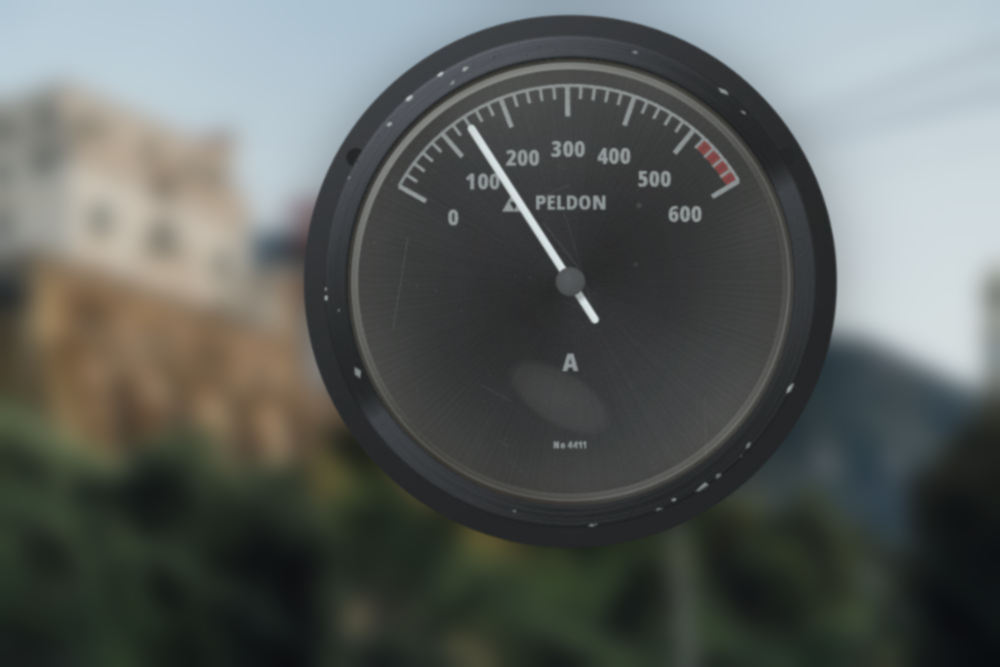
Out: 140A
